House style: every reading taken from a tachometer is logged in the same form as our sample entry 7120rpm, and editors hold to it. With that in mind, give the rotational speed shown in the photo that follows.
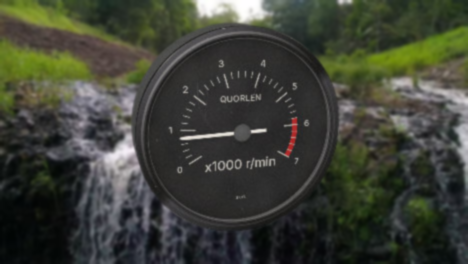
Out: 800rpm
